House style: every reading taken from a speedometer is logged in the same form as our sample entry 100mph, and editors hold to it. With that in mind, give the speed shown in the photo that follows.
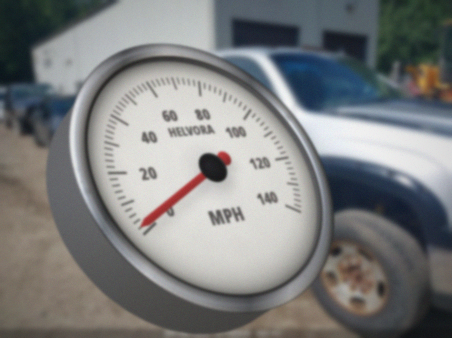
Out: 2mph
